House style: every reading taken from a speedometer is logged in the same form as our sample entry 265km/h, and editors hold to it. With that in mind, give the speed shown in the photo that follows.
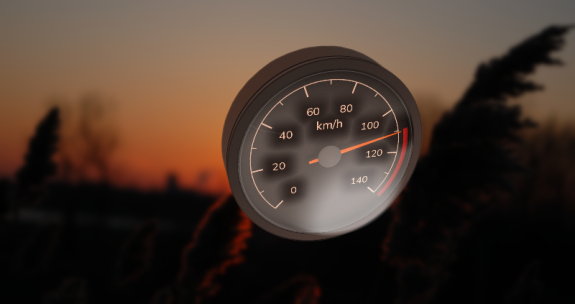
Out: 110km/h
